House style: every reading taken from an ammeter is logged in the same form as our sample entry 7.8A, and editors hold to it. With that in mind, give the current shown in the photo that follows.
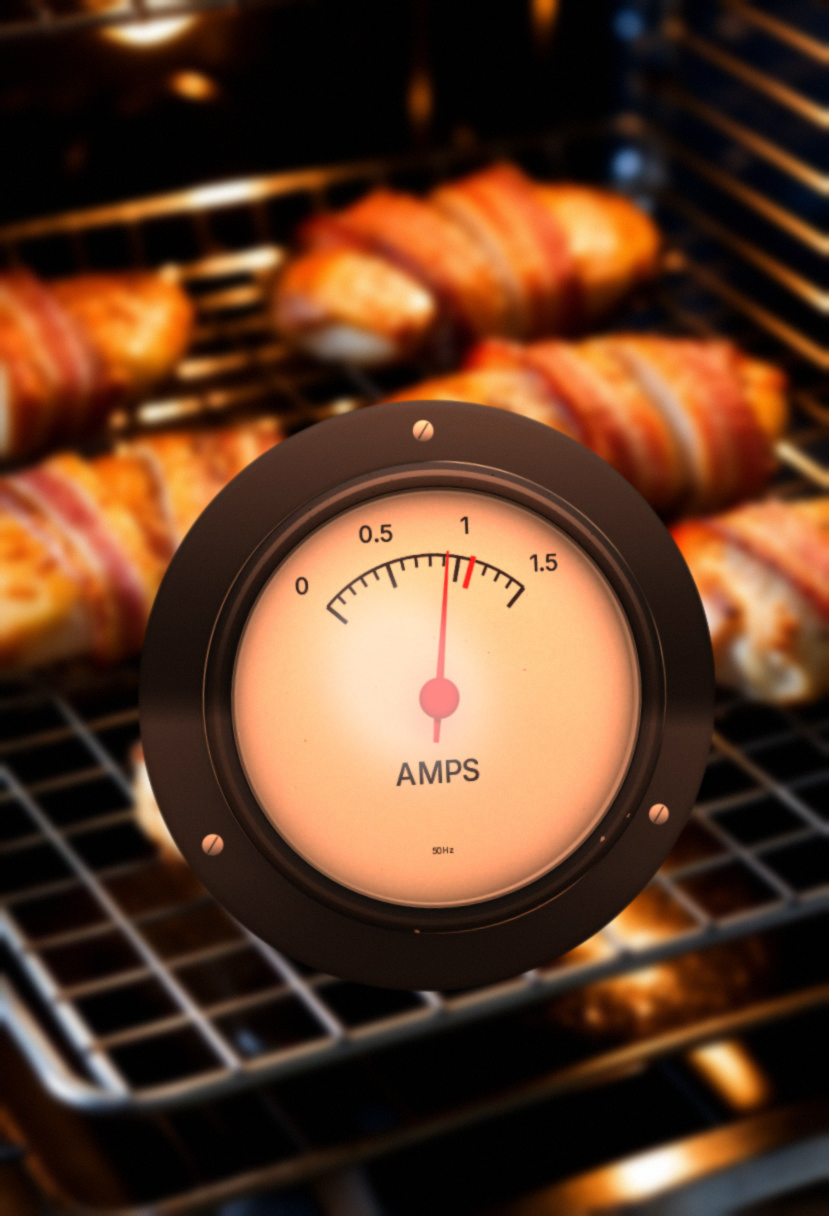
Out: 0.9A
